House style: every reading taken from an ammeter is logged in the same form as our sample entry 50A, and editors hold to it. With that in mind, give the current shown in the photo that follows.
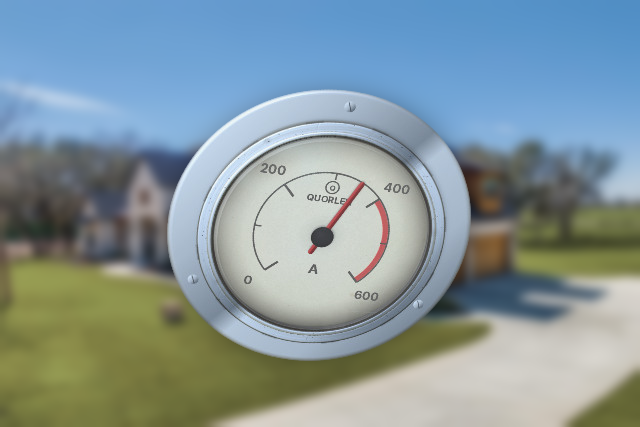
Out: 350A
